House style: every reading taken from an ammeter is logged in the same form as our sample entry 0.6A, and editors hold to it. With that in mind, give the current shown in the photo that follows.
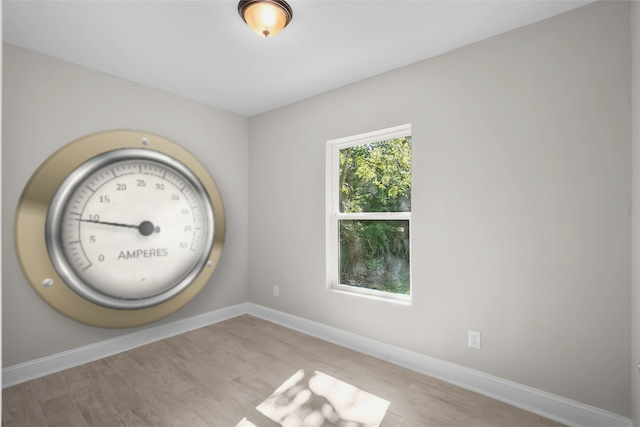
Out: 9A
